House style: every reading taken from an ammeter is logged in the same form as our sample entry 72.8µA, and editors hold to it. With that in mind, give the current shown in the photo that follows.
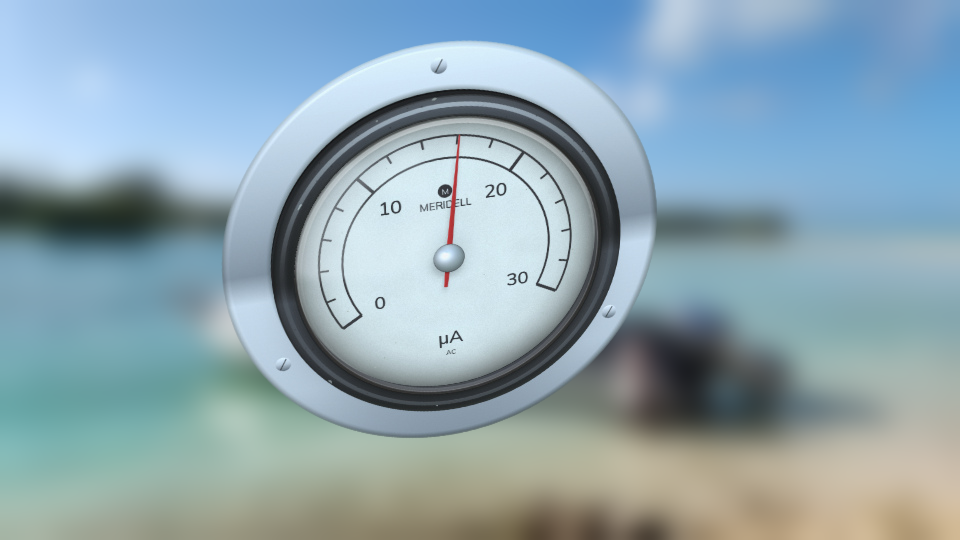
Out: 16µA
